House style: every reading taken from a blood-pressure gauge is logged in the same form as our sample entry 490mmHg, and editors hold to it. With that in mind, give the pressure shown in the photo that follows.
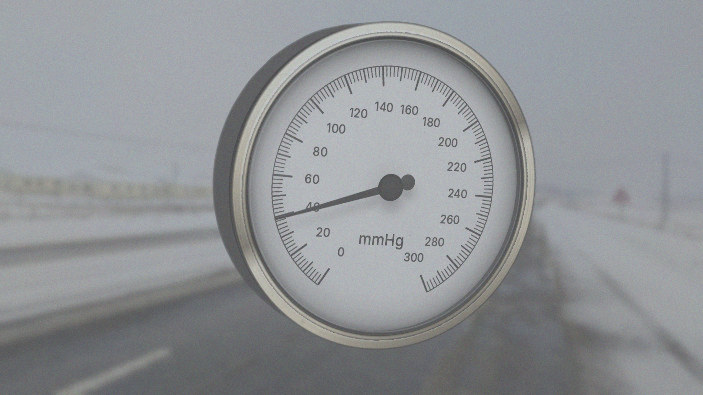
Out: 40mmHg
